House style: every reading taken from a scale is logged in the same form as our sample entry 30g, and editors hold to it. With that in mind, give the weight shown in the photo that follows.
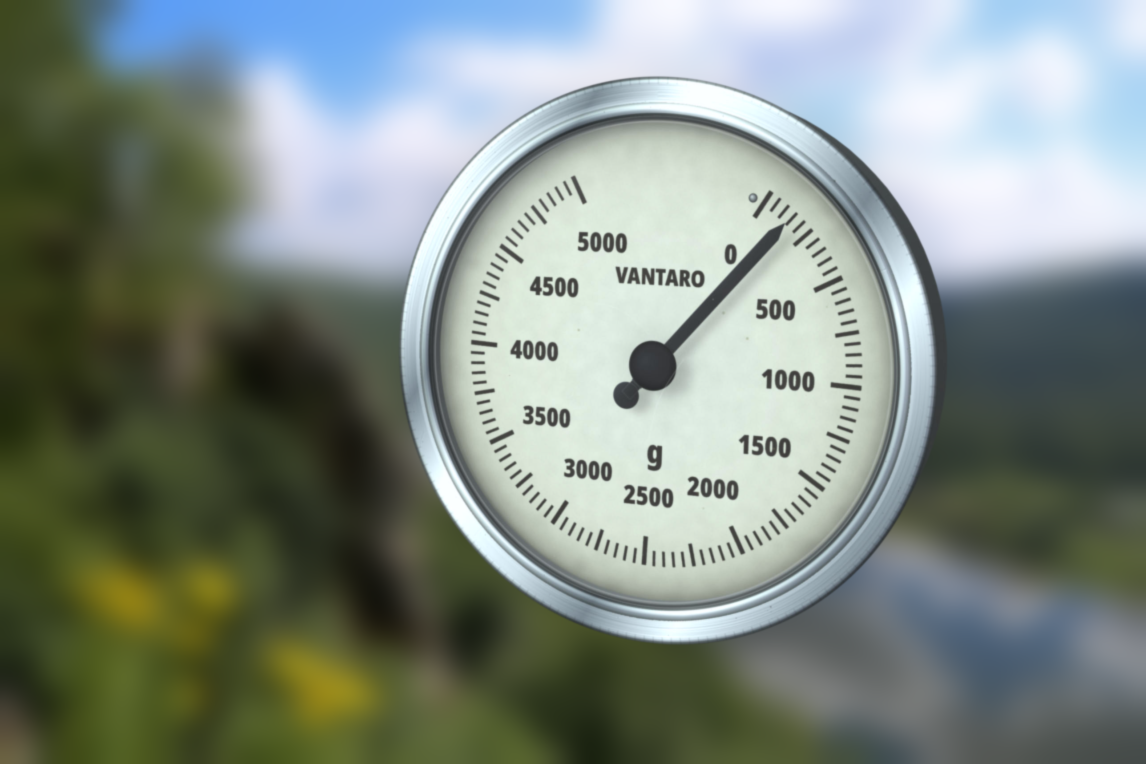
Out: 150g
